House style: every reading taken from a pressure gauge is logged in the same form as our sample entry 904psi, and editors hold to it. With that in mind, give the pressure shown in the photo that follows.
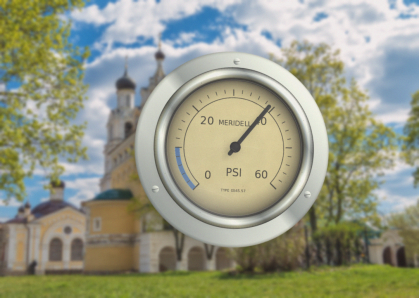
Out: 39psi
